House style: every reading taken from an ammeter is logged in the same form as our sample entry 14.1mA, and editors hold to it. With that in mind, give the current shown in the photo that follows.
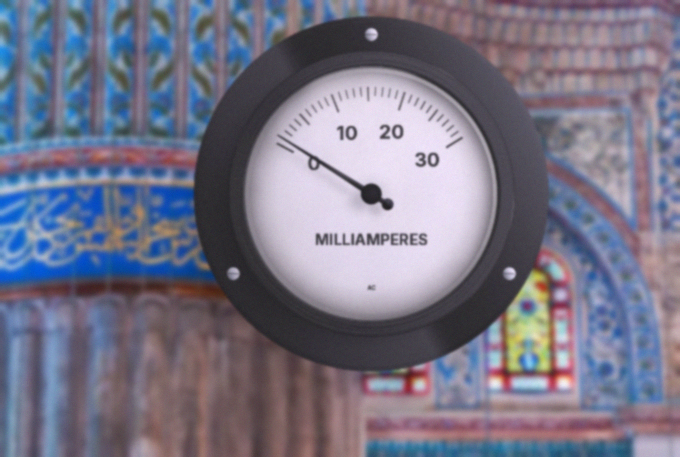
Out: 1mA
